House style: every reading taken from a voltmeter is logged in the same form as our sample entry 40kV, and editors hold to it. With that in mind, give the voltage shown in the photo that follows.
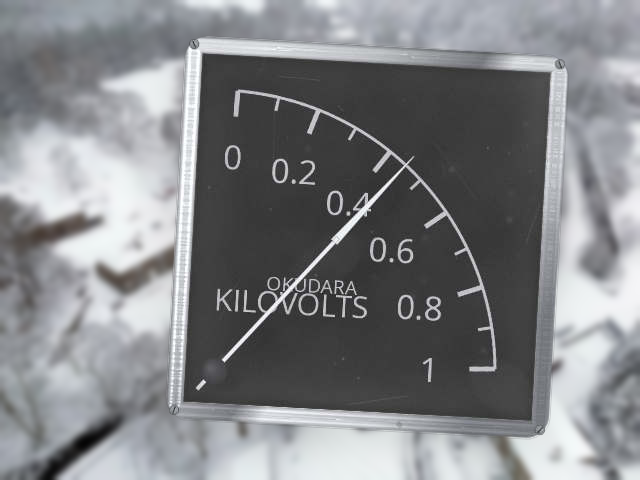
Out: 0.45kV
